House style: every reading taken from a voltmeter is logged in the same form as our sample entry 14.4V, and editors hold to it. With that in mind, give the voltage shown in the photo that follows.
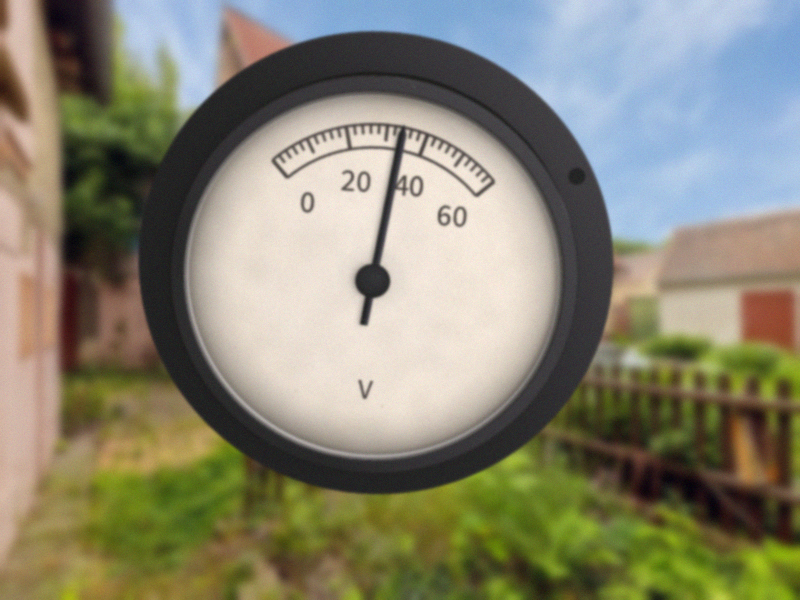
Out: 34V
